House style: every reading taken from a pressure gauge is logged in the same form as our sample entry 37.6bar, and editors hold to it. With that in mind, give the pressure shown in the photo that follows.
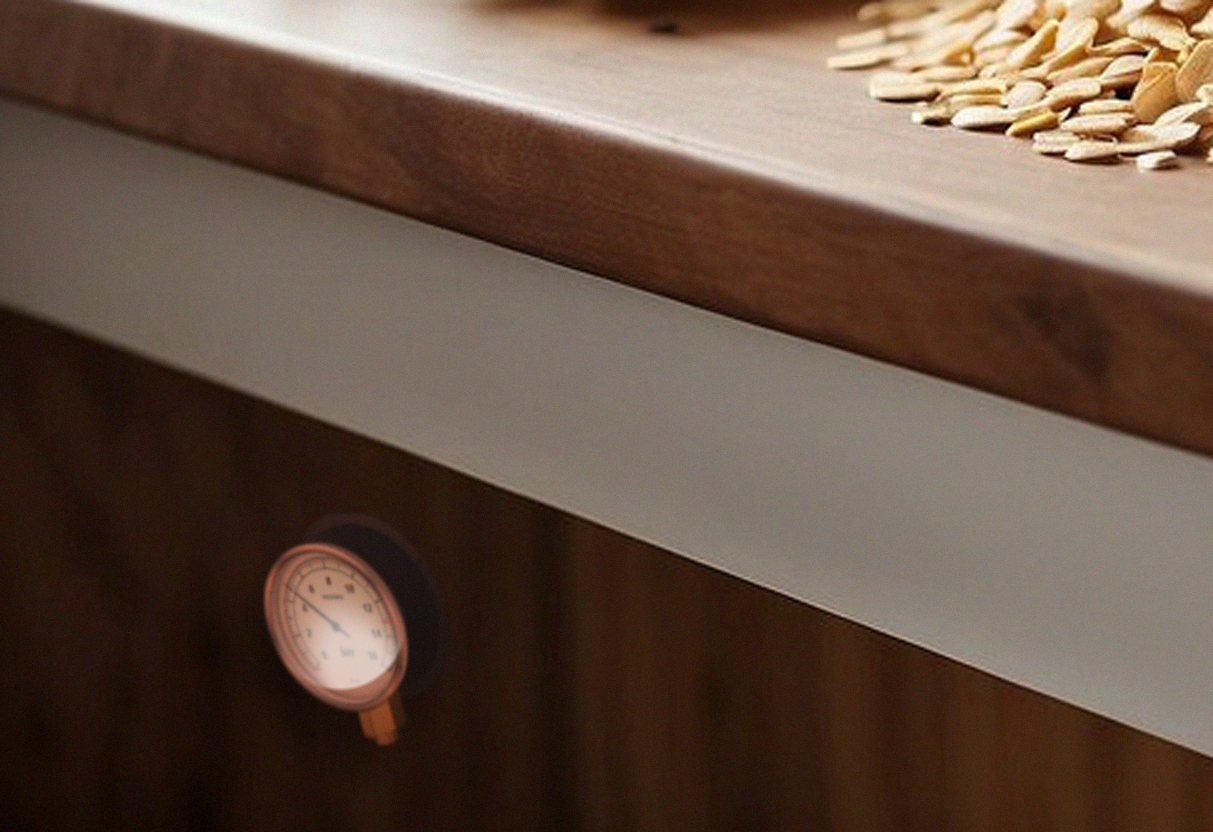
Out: 5bar
